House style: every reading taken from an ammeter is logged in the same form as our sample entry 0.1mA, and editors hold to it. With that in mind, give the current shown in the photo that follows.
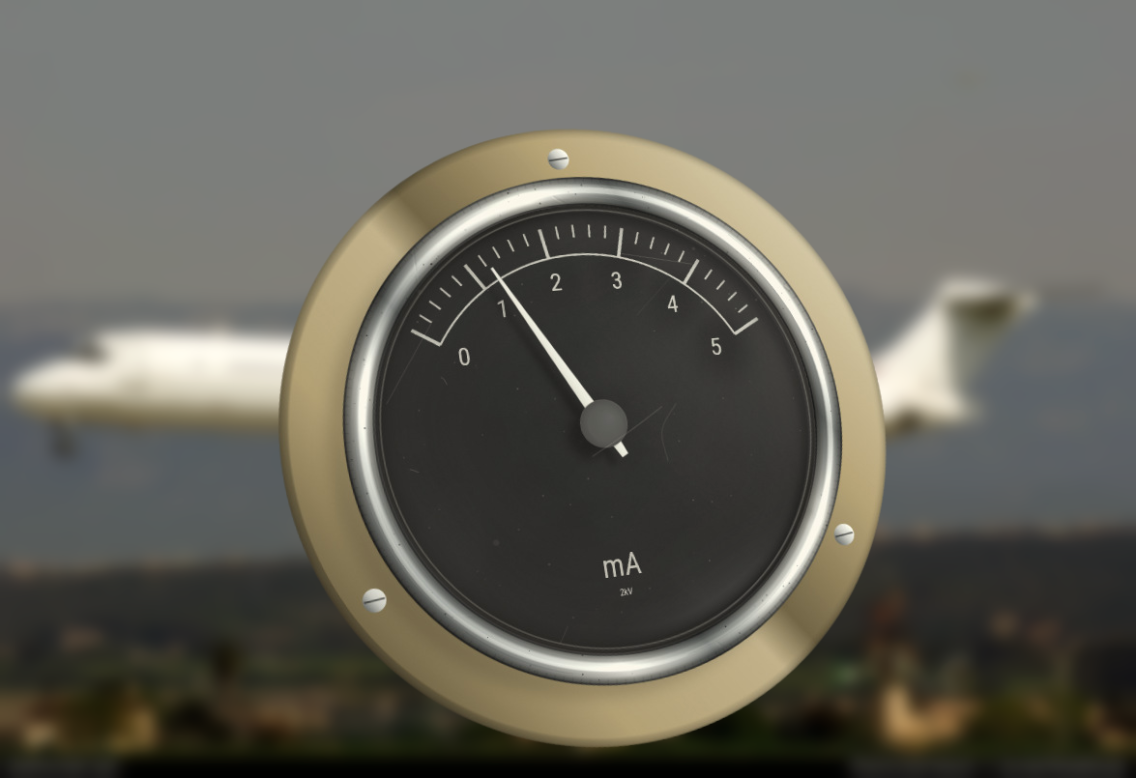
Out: 1.2mA
